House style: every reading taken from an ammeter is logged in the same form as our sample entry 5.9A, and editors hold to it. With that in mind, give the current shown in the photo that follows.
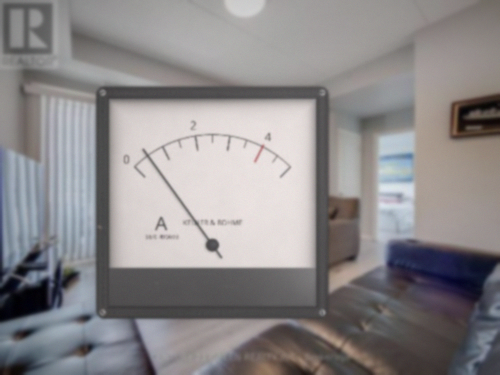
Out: 0.5A
